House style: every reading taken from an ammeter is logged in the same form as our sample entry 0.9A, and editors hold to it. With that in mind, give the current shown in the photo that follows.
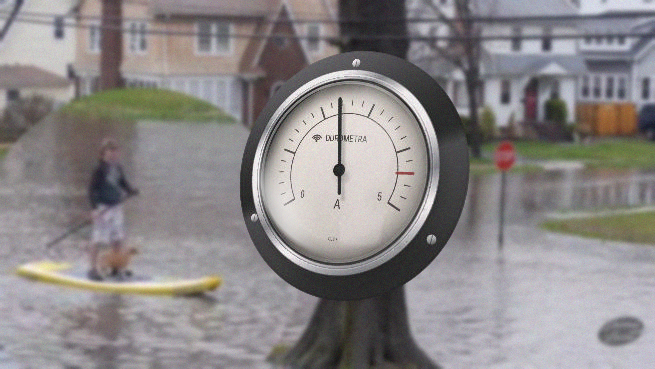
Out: 2.4A
